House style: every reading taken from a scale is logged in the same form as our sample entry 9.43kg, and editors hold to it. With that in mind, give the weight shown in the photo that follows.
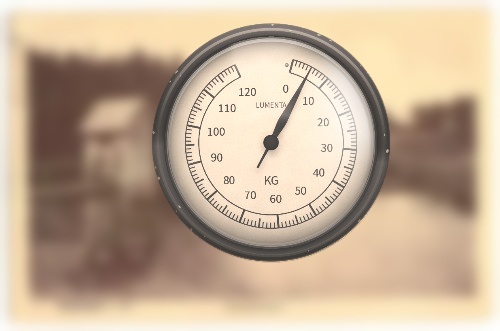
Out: 5kg
